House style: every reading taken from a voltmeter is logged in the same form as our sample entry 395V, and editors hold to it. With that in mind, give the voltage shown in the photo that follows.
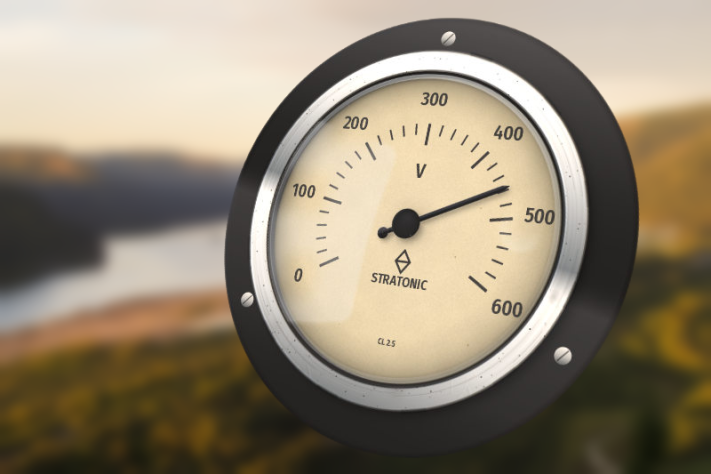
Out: 460V
